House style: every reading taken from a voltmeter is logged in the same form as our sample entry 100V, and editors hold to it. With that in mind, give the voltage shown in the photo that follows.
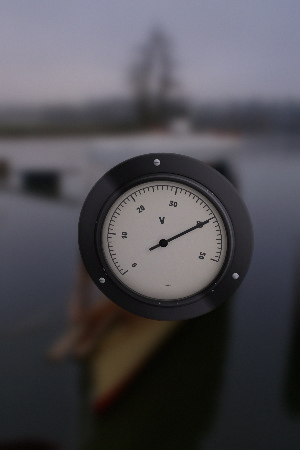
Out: 40V
